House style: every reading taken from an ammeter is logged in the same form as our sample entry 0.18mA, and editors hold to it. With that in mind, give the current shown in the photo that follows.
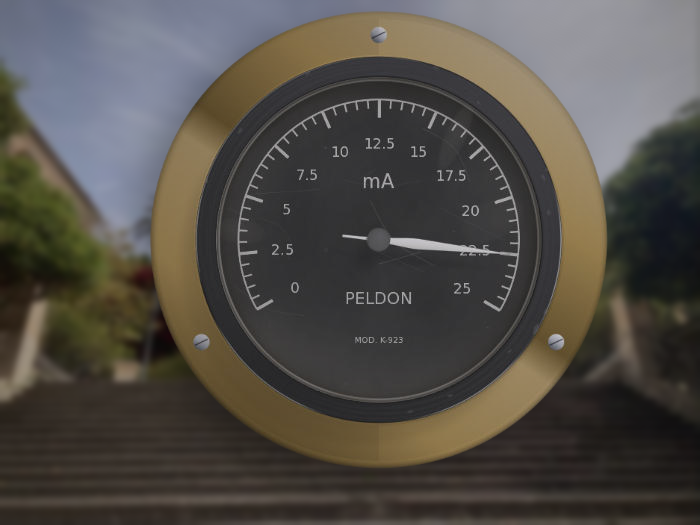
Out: 22.5mA
